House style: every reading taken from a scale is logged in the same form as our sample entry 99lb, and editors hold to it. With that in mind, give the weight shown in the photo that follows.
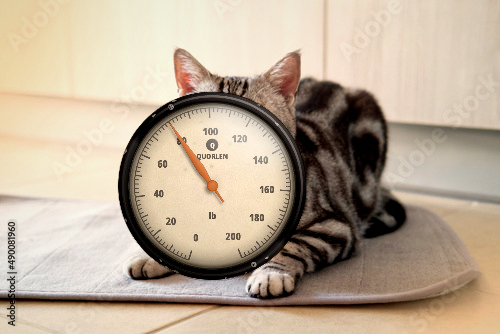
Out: 80lb
